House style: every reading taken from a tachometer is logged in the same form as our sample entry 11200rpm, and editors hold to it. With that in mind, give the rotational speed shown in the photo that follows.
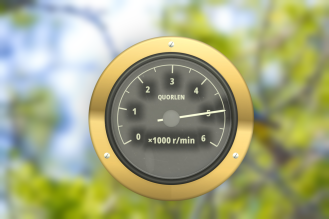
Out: 5000rpm
